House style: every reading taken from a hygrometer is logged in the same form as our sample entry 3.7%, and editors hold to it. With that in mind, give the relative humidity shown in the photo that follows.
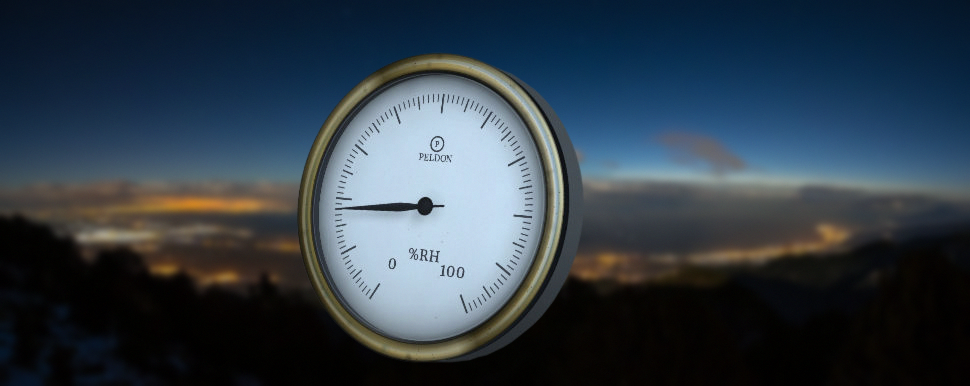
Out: 18%
